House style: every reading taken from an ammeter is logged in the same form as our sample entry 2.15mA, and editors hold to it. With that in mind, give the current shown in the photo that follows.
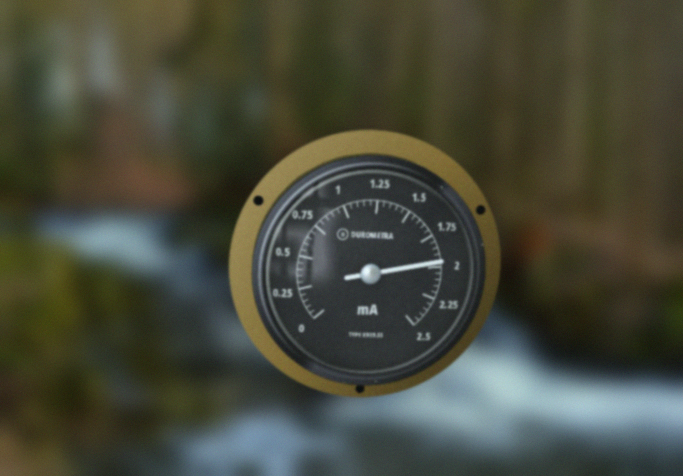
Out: 1.95mA
